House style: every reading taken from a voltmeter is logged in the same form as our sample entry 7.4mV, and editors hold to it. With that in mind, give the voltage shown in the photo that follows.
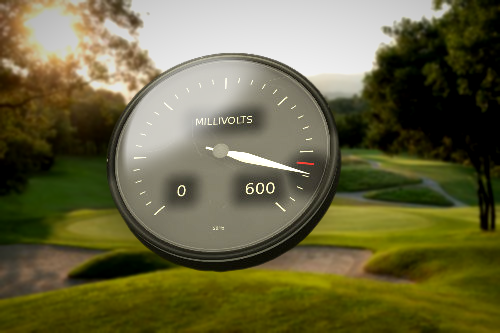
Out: 540mV
